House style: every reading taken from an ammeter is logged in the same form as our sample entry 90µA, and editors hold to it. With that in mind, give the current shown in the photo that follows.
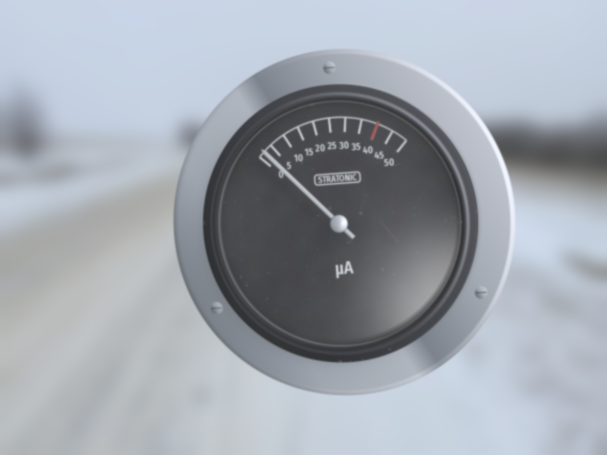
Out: 2.5µA
